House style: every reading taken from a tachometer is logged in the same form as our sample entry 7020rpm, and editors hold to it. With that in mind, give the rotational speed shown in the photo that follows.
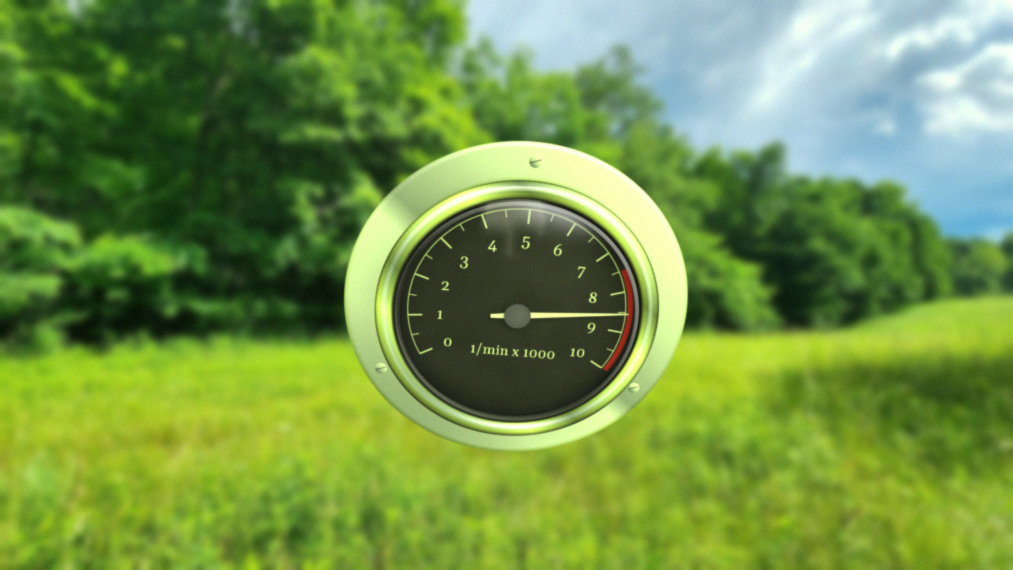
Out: 8500rpm
